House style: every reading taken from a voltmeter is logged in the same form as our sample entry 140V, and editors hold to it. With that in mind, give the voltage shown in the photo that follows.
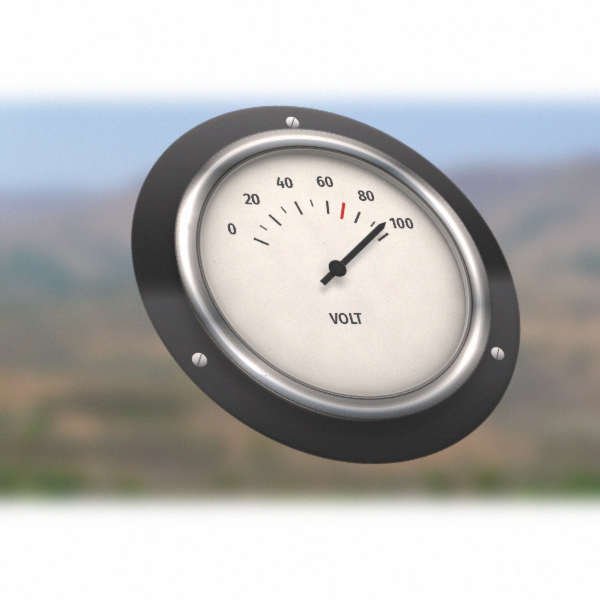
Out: 95V
